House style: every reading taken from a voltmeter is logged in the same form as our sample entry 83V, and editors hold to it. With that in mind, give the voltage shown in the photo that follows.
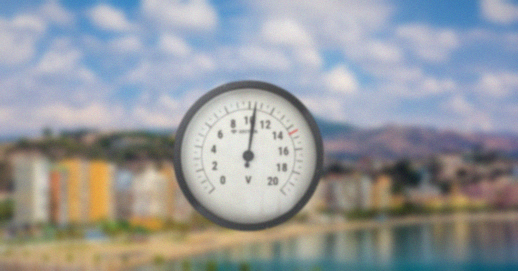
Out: 10.5V
